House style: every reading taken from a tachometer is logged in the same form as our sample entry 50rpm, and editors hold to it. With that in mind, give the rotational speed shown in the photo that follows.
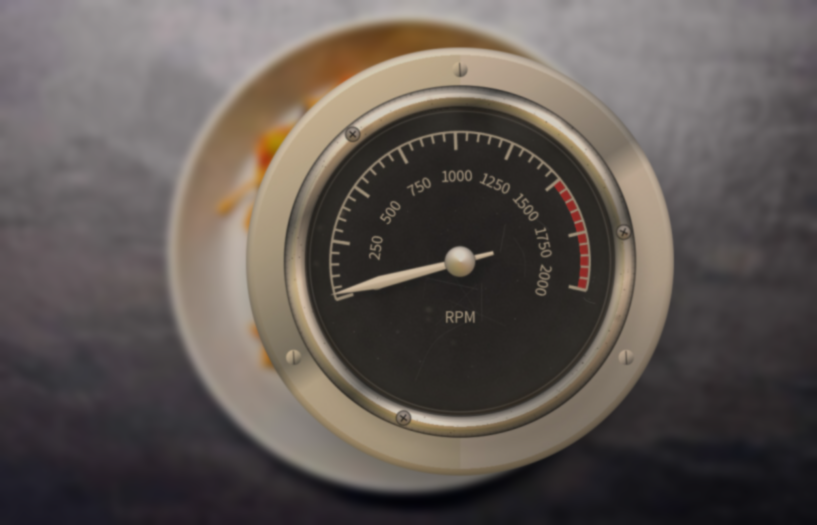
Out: 25rpm
